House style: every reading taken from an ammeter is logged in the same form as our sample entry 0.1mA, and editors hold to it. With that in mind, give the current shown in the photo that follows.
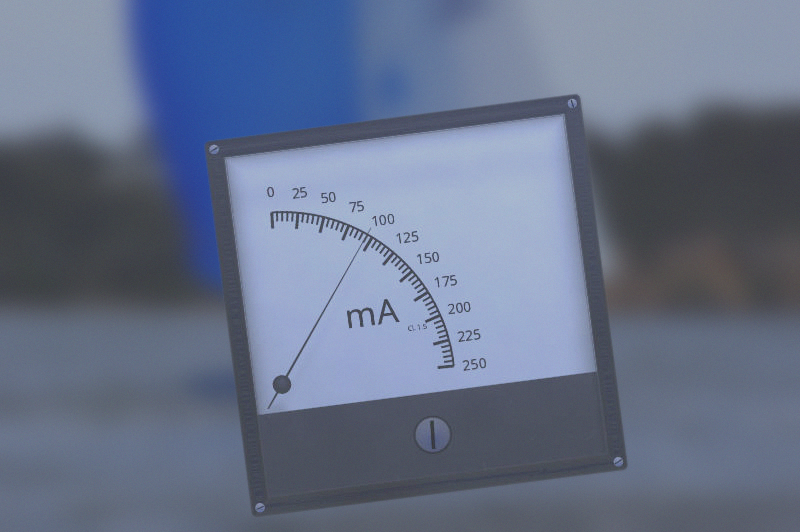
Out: 95mA
